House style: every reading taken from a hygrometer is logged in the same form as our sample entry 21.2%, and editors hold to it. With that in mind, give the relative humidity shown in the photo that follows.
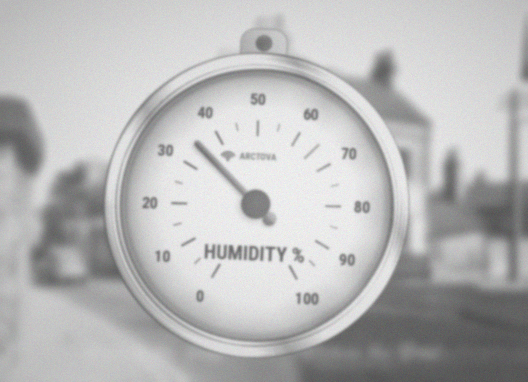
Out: 35%
